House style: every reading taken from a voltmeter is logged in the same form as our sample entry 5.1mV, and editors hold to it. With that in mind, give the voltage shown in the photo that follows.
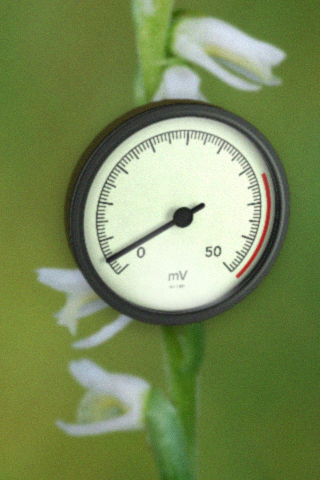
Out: 2.5mV
